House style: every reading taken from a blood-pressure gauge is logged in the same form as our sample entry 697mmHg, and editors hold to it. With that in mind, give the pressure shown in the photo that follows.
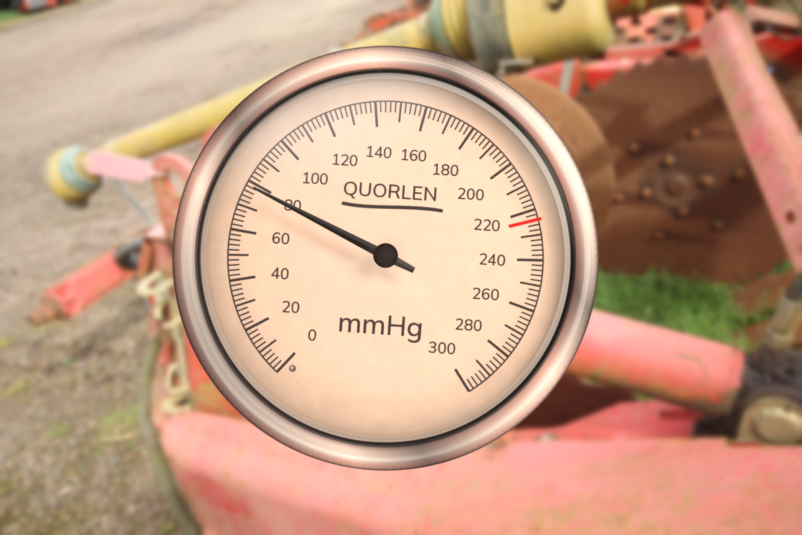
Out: 78mmHg
